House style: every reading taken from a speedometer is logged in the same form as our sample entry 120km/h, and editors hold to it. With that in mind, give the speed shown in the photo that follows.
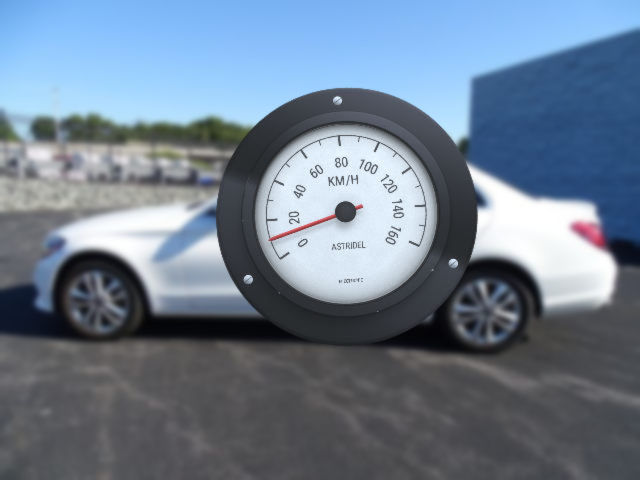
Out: 10km/h
